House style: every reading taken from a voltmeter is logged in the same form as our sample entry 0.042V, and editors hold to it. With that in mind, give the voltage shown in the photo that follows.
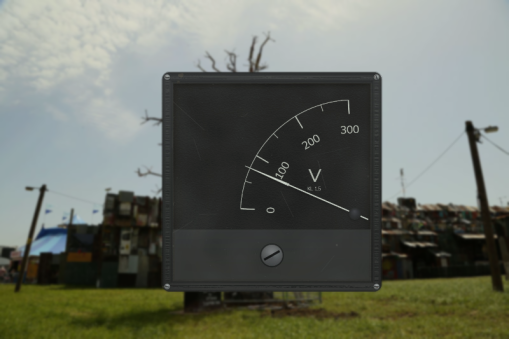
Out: 75V
